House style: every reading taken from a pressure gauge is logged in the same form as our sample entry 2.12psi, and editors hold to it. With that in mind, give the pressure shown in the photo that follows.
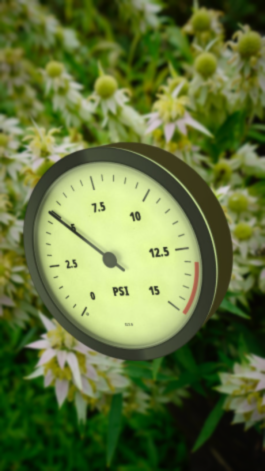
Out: 5psi
